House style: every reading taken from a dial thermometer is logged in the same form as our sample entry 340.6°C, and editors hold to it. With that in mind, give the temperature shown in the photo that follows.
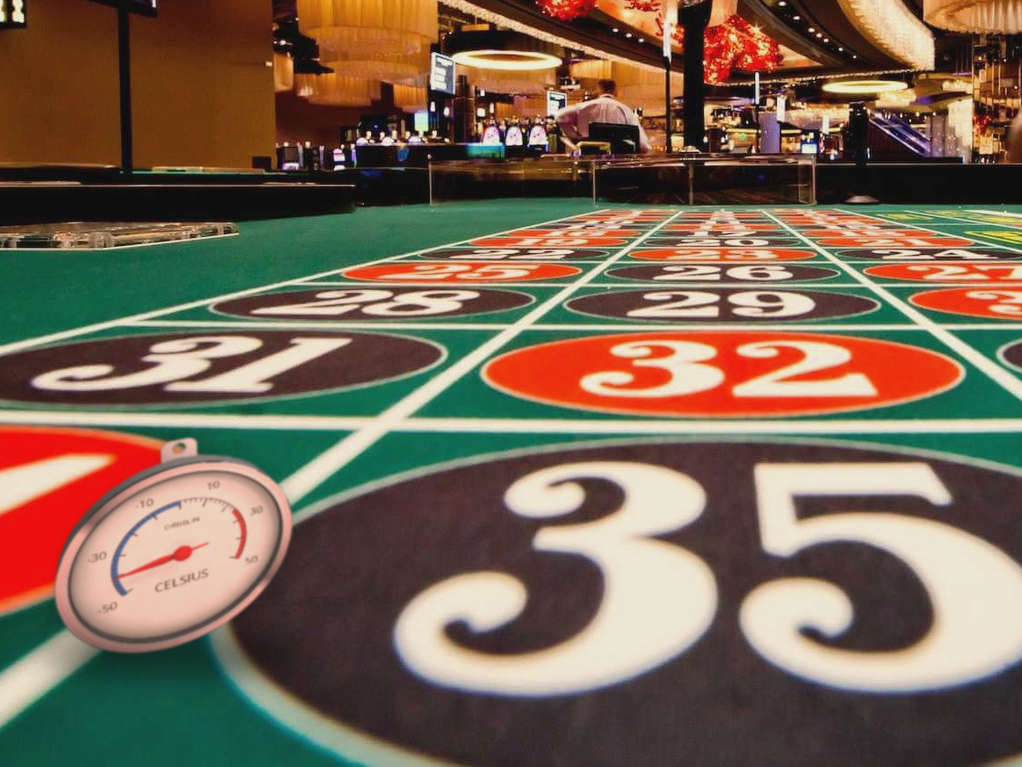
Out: -40°C
